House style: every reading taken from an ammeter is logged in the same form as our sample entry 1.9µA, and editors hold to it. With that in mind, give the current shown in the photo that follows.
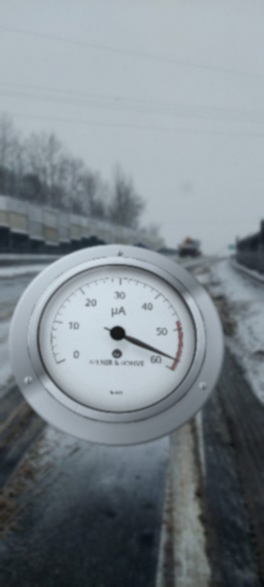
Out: 58µA
